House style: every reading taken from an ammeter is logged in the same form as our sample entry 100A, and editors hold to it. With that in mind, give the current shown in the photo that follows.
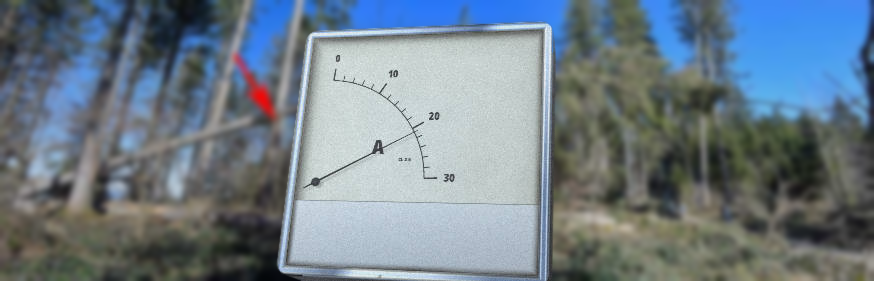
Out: 21A
